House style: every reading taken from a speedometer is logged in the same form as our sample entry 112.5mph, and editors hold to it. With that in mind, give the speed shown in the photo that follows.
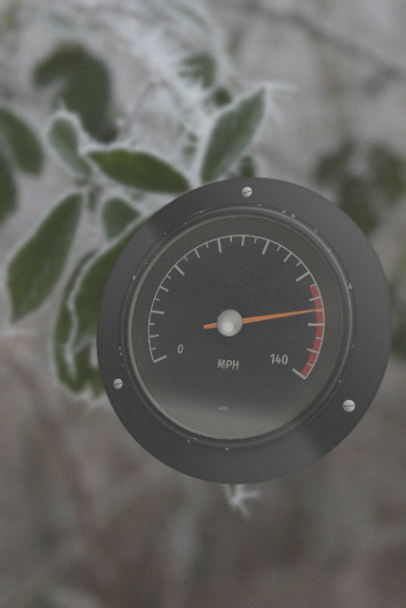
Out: 115mph
